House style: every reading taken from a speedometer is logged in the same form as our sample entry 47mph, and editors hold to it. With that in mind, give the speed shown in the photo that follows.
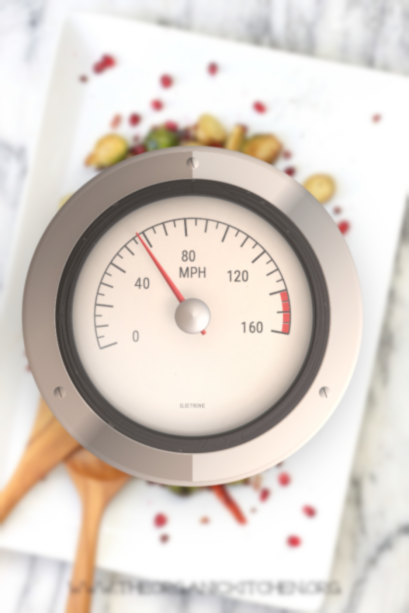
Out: 57.5mph
